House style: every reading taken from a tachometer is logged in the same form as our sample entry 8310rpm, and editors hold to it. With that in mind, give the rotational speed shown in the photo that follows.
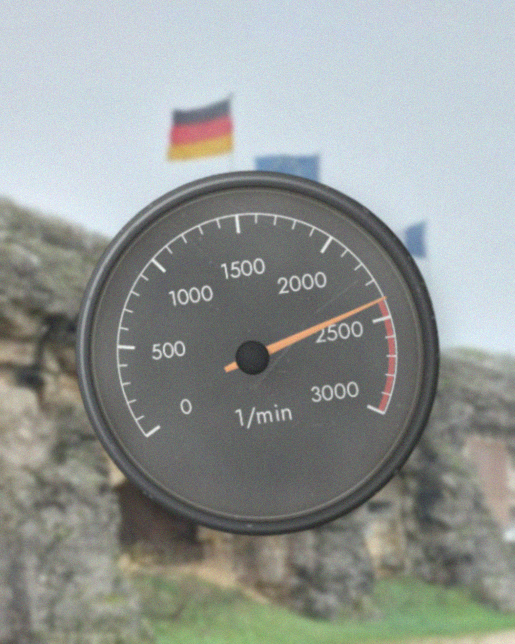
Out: 2400rpm
